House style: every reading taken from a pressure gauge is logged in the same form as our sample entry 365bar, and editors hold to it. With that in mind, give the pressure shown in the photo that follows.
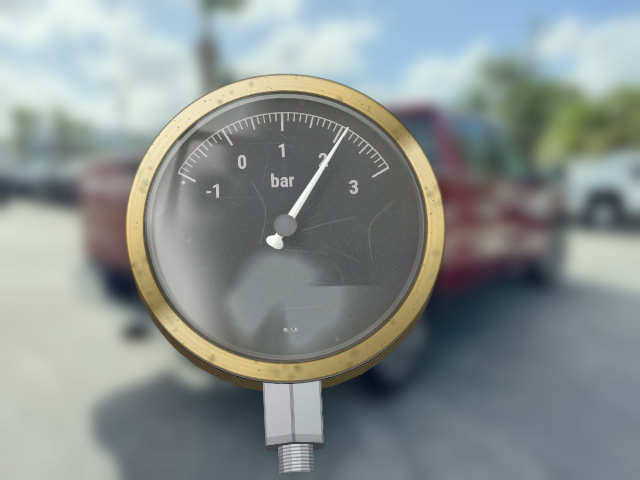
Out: 2.1bar
